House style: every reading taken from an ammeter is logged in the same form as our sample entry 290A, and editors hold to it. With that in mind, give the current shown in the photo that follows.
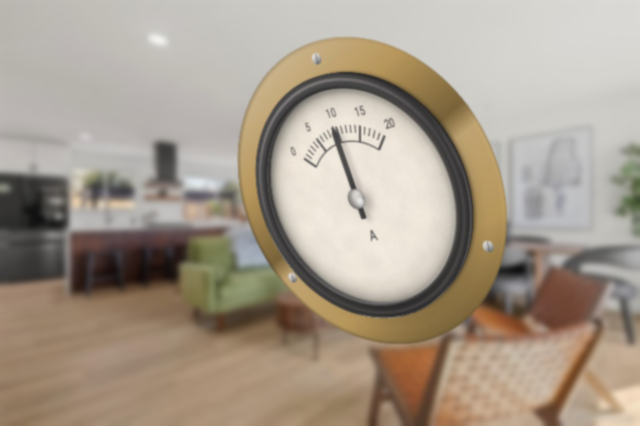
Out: 10A
